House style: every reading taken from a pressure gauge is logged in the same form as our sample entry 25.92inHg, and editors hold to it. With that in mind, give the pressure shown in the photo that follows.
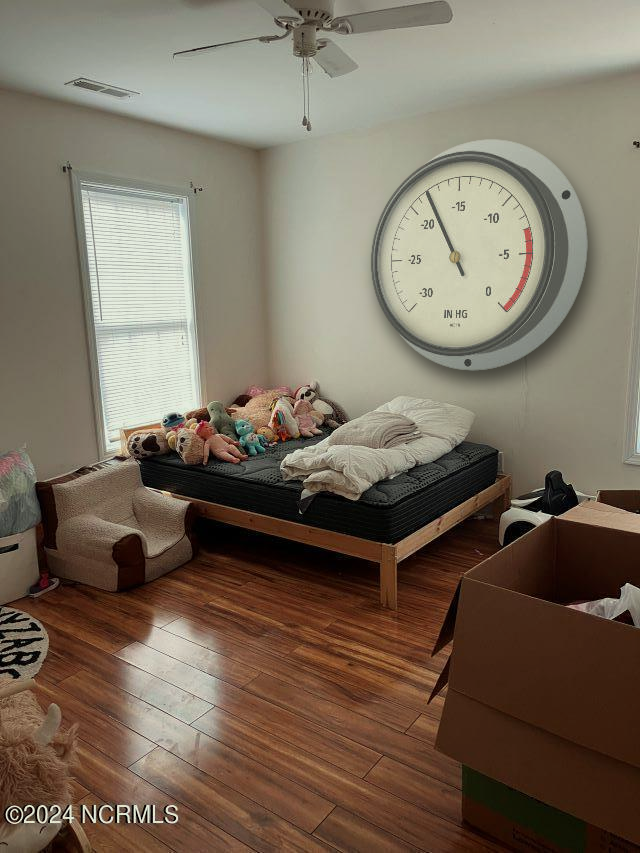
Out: -18inHg
